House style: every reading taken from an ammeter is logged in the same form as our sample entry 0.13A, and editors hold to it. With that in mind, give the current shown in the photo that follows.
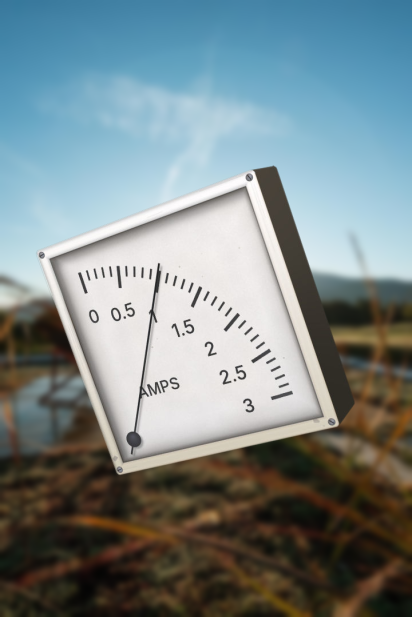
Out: 1A
